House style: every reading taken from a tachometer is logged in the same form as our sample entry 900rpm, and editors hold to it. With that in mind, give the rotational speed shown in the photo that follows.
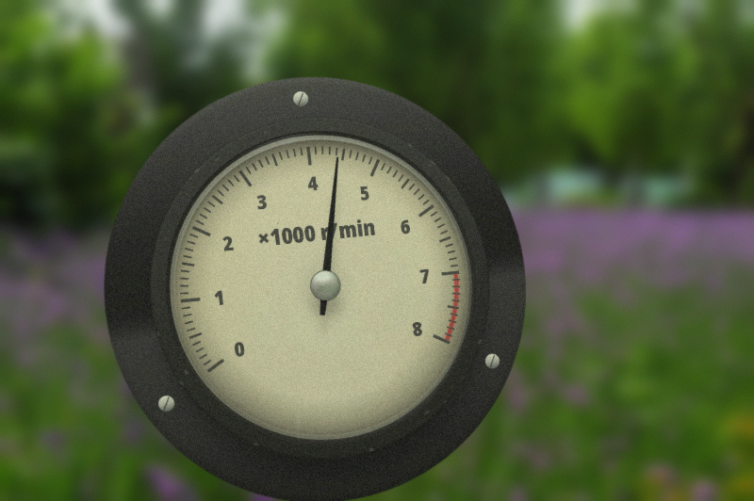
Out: 4400rpm
